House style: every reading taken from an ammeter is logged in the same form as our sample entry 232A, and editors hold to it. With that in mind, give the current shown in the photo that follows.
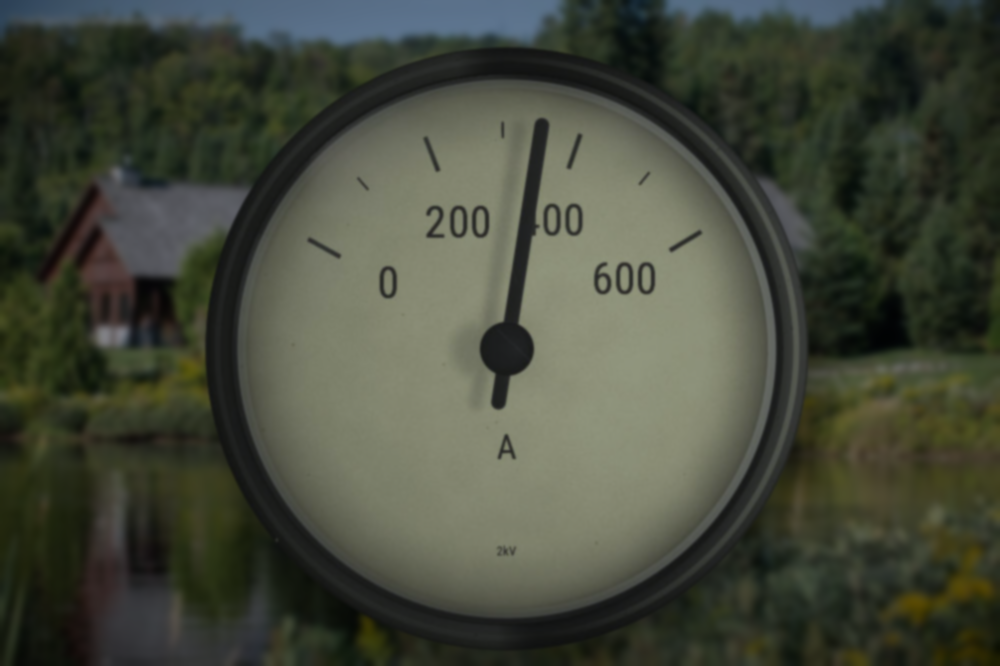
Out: 350A
